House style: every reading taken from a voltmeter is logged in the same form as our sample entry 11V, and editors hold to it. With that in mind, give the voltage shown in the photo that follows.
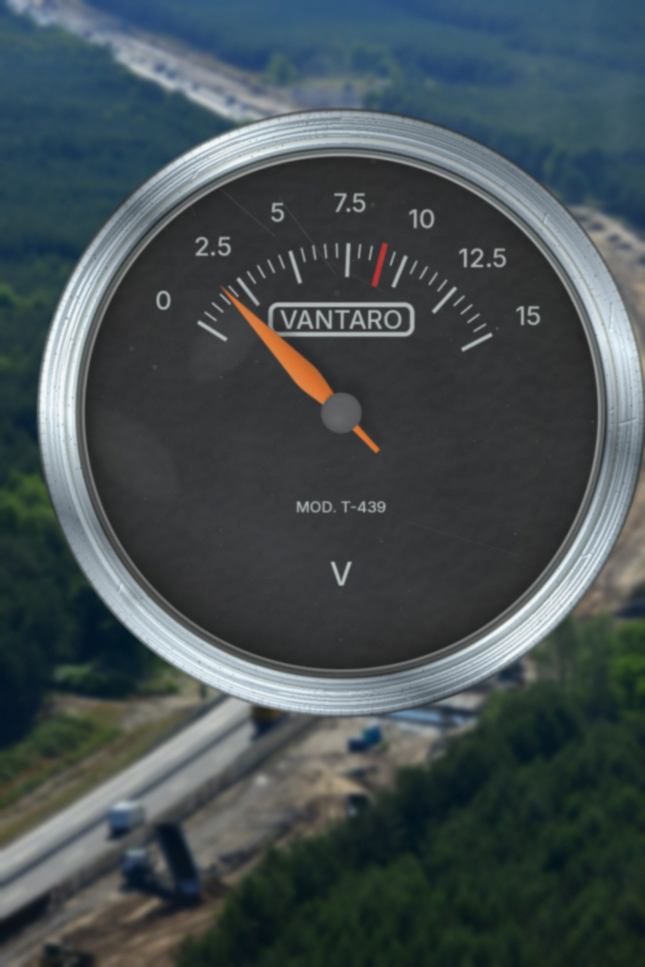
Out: 1.75V
